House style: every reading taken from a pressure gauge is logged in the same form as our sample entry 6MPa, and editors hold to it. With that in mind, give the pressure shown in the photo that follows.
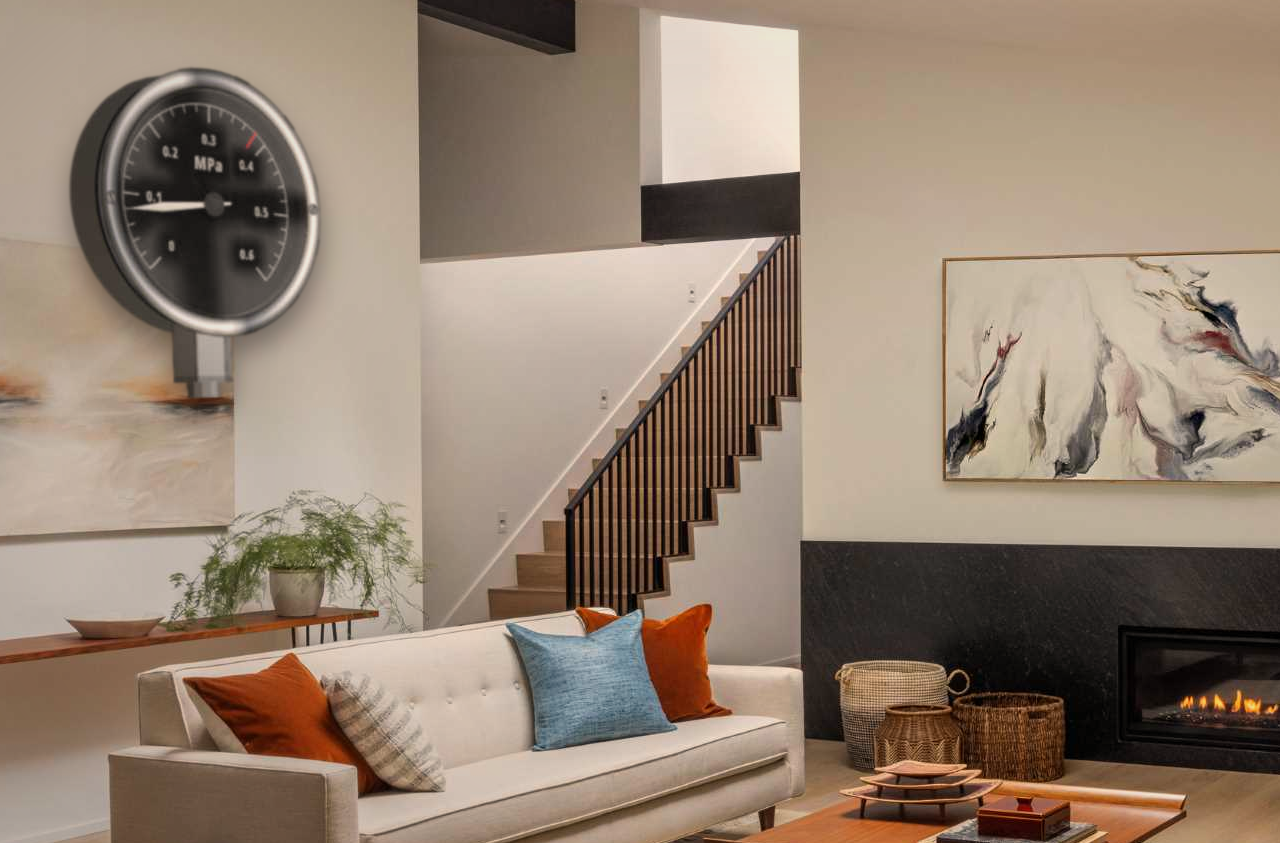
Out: 0.08MPa
